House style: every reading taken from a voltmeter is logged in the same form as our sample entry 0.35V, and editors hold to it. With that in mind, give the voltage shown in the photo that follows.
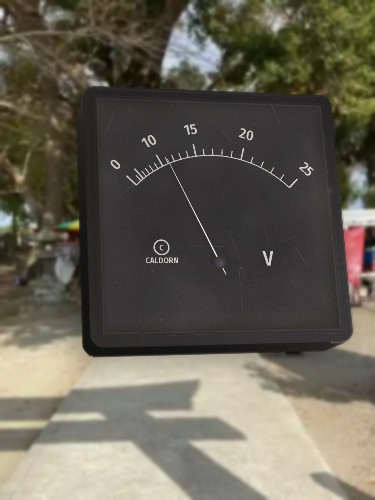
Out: 11V
